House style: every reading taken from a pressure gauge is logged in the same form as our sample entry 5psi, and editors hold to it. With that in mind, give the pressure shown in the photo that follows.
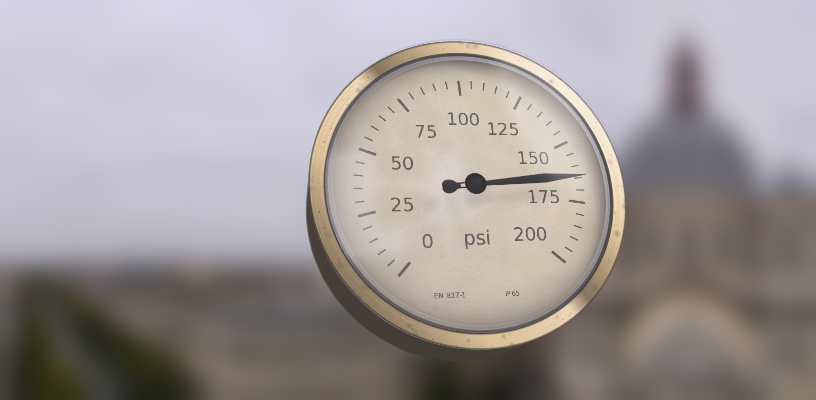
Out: 165psi
